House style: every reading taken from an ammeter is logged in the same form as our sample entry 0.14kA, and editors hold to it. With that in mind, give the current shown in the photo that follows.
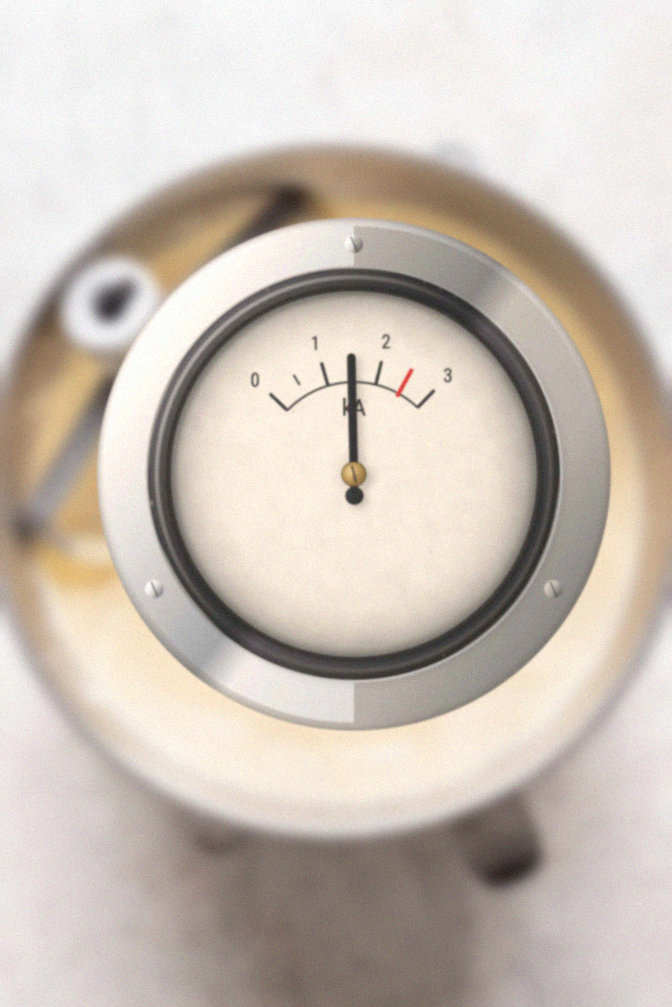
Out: 1.5kA
